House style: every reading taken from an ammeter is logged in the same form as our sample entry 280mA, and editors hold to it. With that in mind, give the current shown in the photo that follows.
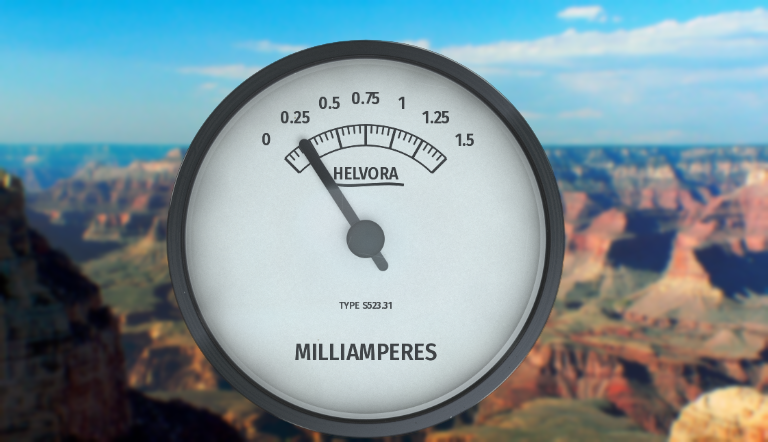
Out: 0.2mA
